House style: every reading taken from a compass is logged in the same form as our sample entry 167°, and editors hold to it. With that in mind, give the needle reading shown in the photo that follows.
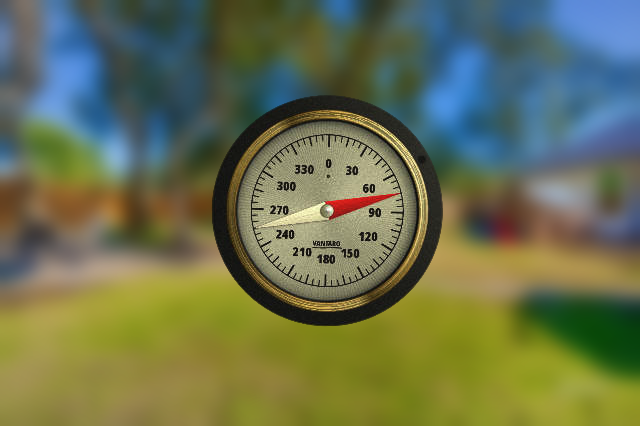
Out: 75°
